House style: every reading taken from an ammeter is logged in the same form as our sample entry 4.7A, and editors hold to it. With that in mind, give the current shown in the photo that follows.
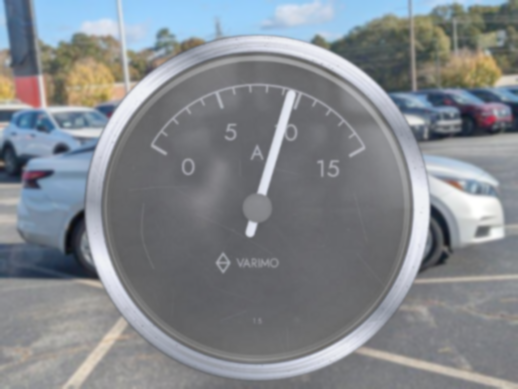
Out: 9.5A
